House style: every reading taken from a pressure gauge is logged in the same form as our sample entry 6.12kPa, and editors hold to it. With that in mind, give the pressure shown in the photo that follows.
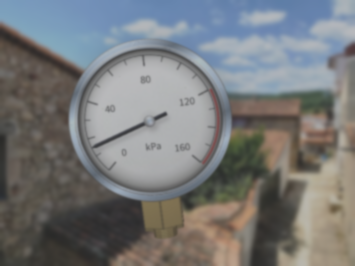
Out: 15kPa
